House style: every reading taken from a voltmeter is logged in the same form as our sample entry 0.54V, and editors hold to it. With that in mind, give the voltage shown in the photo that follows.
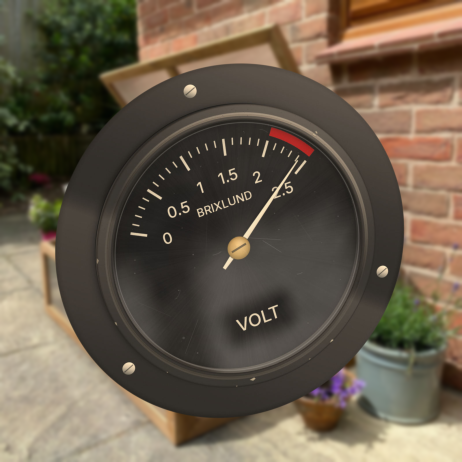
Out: 2.4V
